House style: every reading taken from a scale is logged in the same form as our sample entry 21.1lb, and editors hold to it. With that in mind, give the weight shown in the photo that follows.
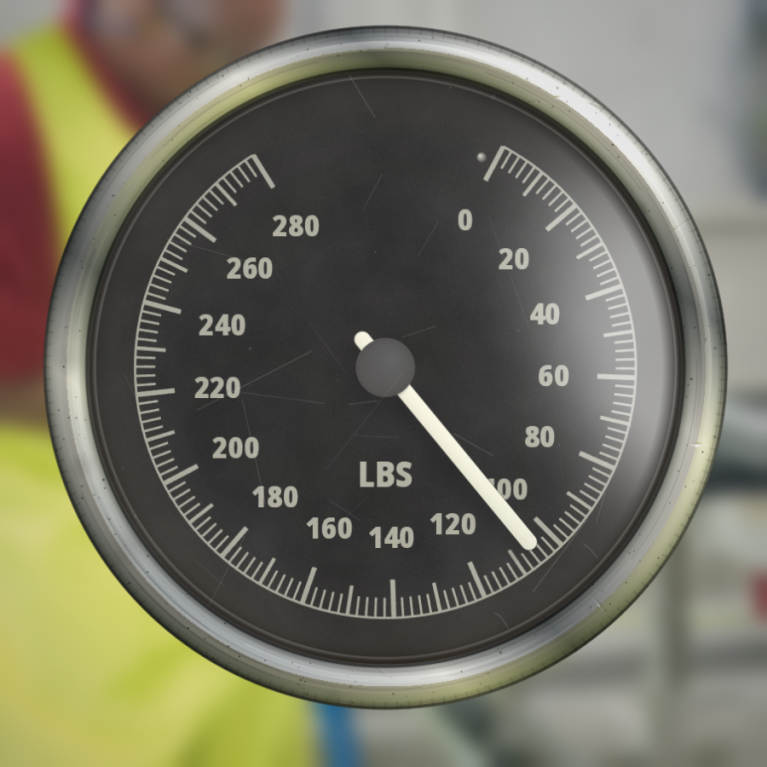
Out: 105lb
